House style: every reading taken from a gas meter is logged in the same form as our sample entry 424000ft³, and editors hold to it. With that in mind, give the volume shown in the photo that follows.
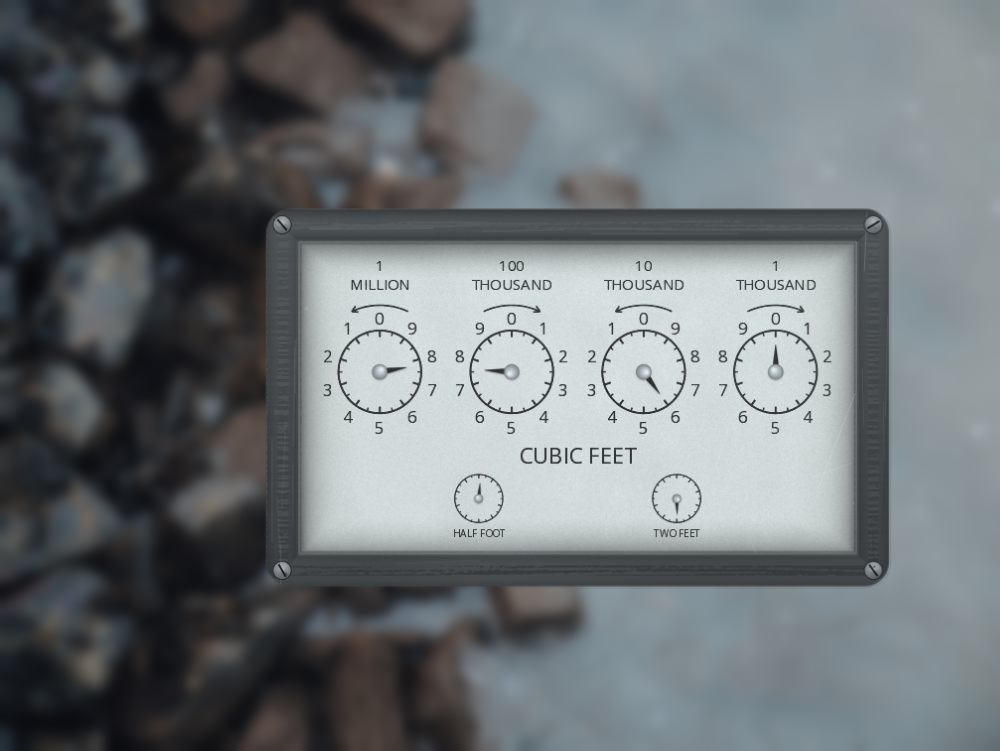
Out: 776000ft³
